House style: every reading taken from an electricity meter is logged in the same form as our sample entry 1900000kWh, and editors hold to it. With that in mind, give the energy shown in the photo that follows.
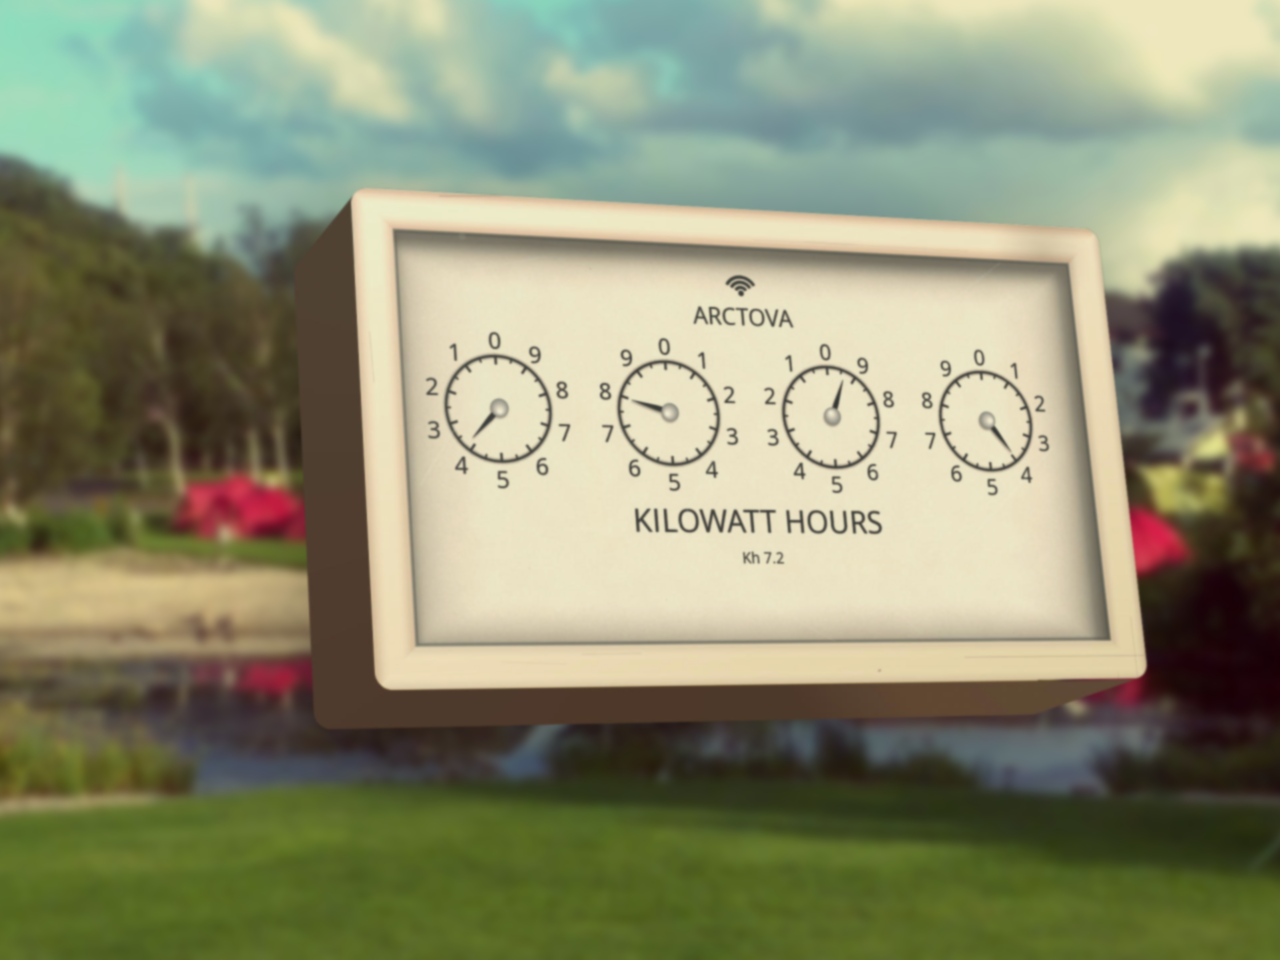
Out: 3794kWh
